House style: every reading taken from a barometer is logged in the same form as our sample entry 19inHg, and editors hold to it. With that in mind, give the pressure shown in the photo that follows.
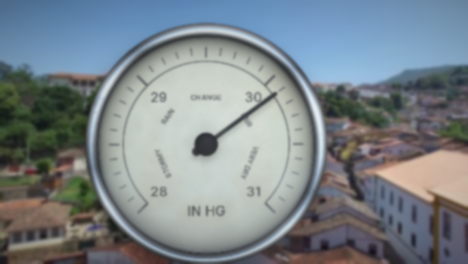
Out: 30.1inHg
